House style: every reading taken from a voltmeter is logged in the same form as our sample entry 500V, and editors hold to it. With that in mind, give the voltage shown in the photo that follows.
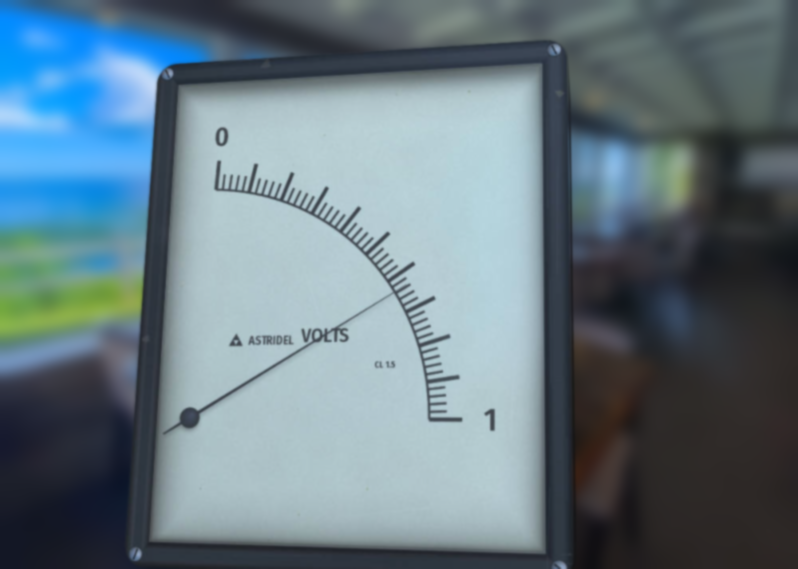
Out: 0.64V
